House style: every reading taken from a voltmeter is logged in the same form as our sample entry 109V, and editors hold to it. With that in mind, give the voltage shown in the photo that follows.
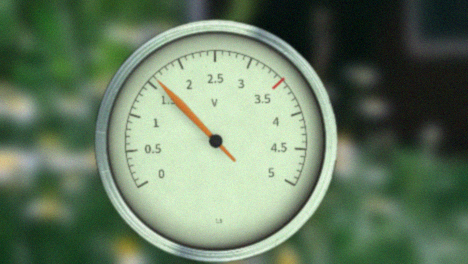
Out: 1.6V
